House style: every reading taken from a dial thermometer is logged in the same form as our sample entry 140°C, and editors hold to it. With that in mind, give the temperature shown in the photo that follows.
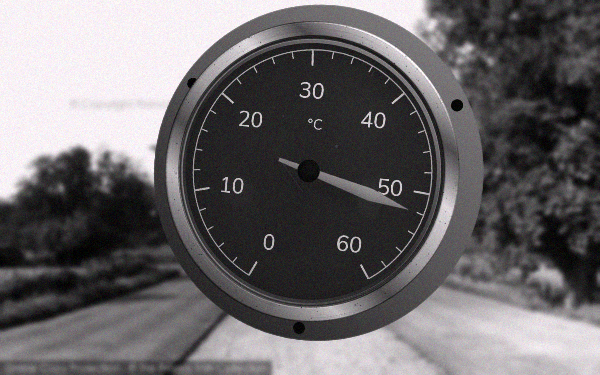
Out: 52°C
